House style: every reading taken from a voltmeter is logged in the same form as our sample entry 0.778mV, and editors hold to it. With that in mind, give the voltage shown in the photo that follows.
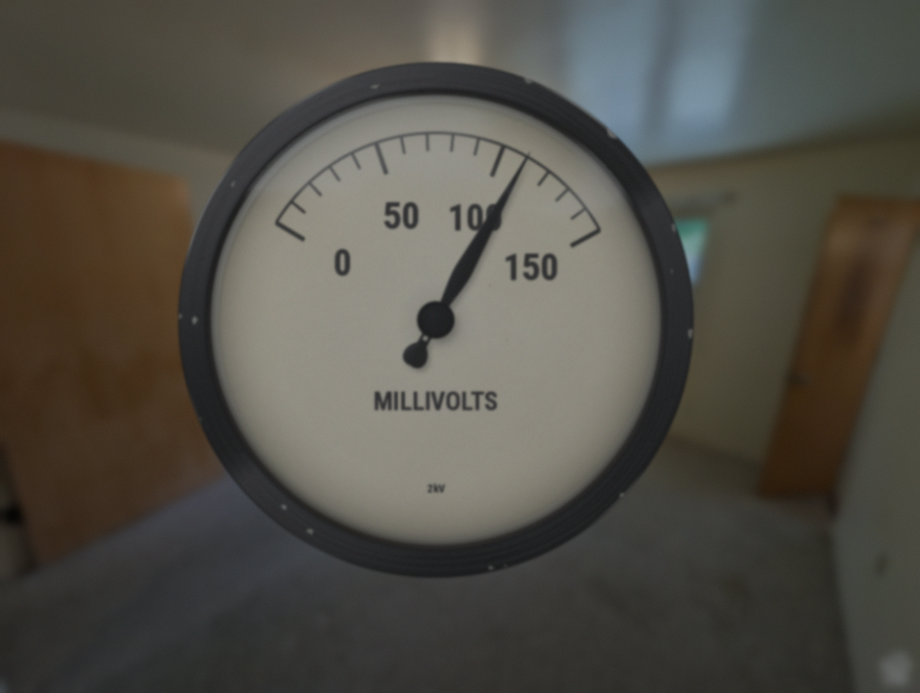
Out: 110mV
